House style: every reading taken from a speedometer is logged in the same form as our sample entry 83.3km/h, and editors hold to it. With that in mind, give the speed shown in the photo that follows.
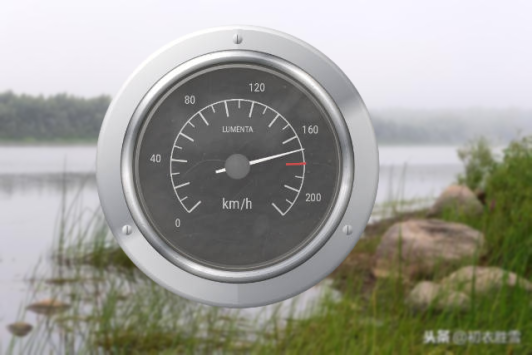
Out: 170km/h
